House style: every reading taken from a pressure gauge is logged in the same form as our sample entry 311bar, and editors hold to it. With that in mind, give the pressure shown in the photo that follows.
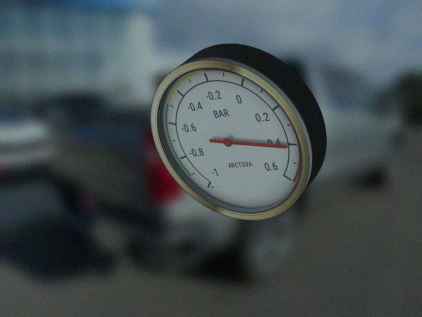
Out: 0.4bar
